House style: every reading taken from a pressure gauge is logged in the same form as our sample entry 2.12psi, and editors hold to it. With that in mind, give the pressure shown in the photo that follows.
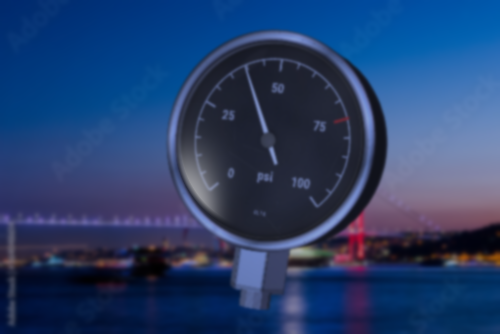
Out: 40psi
